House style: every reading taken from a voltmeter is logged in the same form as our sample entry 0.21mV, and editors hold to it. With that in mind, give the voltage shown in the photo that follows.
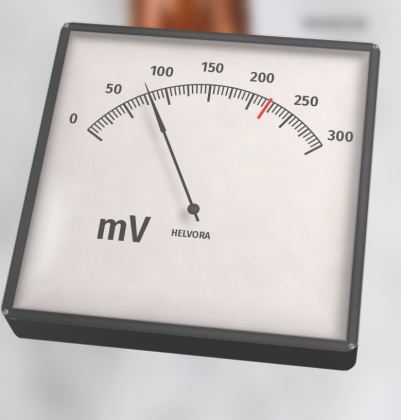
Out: 80mV
